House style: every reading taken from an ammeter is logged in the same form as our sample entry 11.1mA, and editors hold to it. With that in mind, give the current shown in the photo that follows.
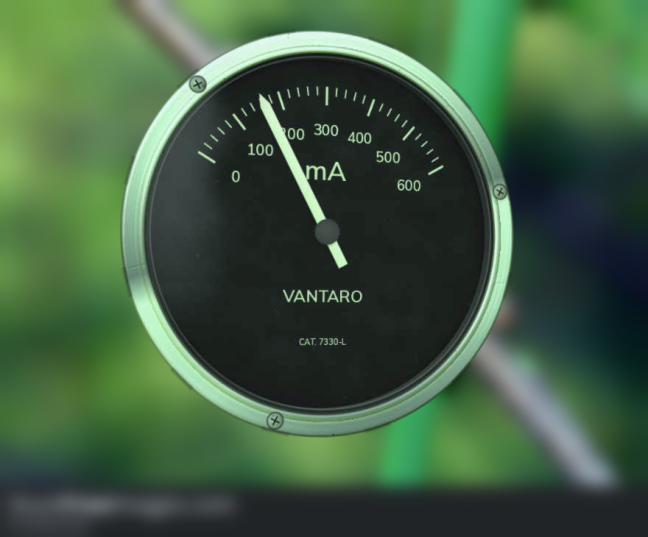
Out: 160mA
